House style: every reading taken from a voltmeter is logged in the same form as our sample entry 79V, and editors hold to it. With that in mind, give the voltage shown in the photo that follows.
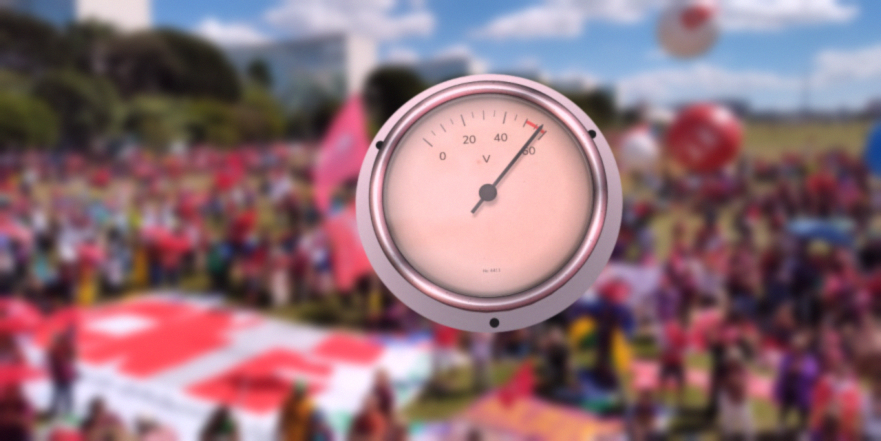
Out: 57.5V
